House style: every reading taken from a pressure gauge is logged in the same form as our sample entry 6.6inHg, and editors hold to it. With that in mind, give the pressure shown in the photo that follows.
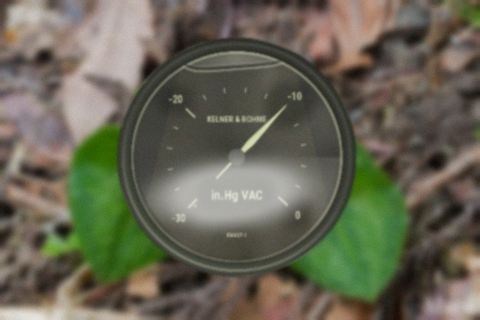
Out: -10inHg
